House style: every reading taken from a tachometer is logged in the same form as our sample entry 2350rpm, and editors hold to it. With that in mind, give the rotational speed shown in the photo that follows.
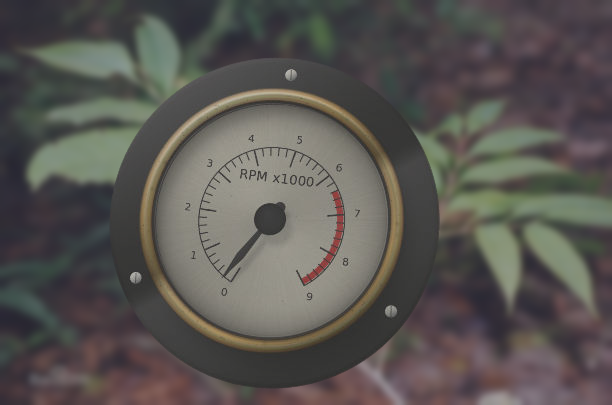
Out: 200rpm
